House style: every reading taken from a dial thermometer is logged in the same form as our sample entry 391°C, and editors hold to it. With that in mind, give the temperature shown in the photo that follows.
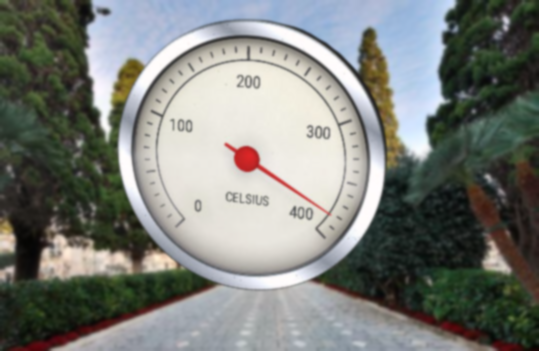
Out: 380°C
